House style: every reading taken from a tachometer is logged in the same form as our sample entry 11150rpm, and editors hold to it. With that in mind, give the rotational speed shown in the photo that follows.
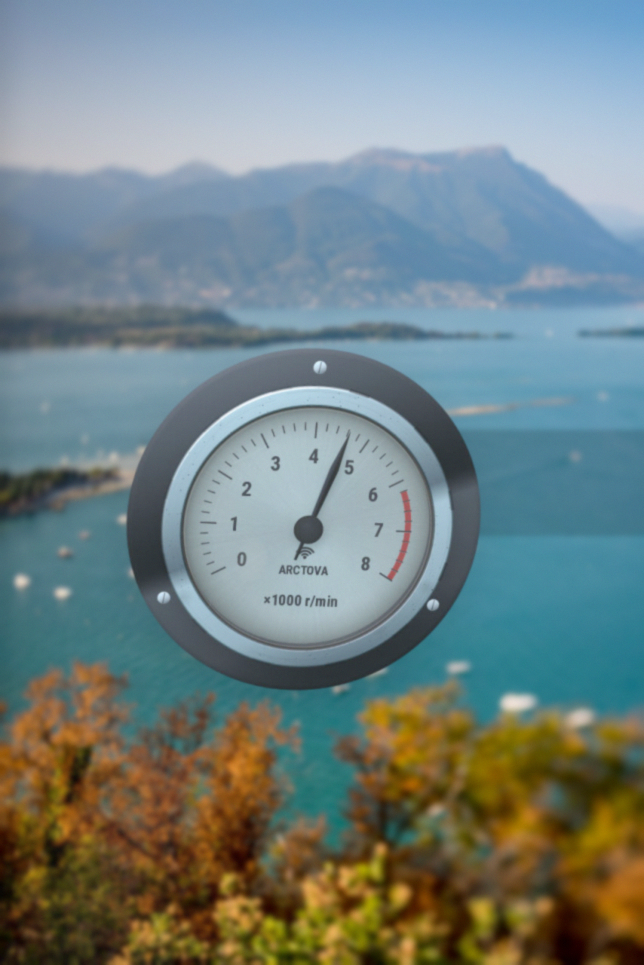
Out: 4600rpm
